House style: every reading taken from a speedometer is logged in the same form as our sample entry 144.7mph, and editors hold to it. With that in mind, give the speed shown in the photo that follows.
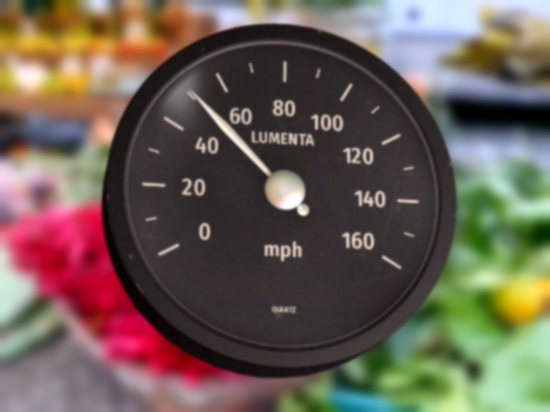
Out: 50mph
